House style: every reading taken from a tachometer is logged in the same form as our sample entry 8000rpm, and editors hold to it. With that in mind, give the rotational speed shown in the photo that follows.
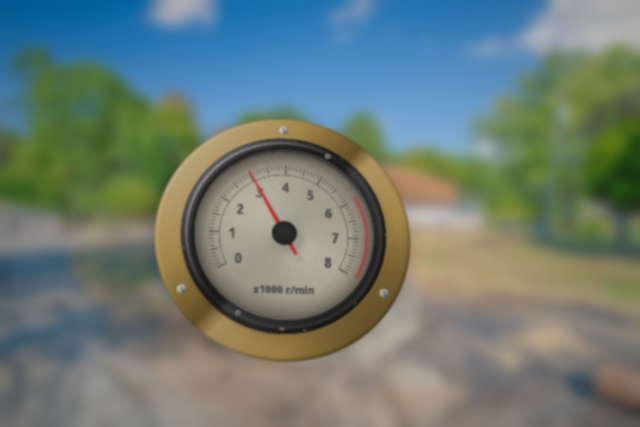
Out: 3000rpm
